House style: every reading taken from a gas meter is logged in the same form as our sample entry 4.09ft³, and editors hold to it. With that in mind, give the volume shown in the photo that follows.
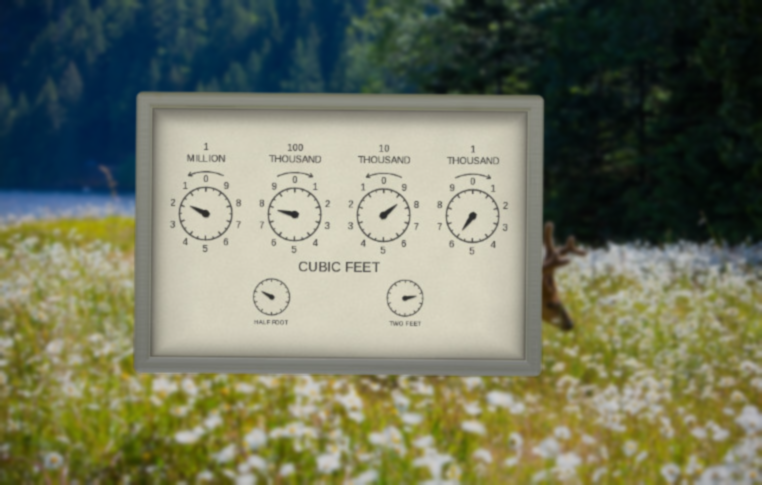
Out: 178600ft³
